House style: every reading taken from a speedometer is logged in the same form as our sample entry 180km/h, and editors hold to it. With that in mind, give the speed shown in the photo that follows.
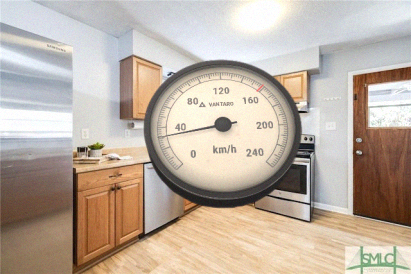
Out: 30km/h
